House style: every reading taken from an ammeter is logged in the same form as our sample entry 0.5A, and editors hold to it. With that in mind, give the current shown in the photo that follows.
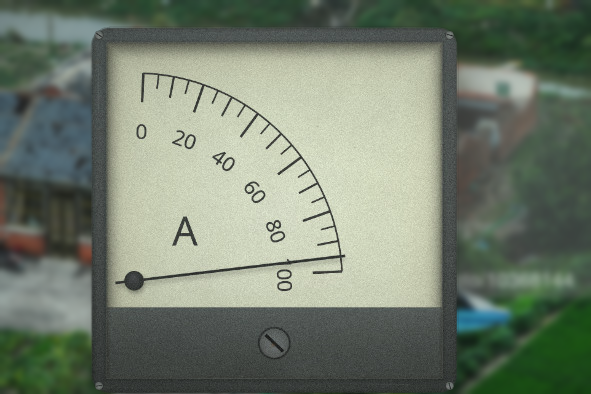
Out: 95A
